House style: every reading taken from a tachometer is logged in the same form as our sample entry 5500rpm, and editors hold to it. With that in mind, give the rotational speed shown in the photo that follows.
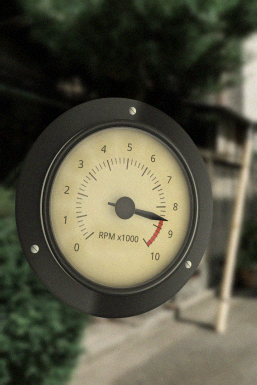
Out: 8600rpm
